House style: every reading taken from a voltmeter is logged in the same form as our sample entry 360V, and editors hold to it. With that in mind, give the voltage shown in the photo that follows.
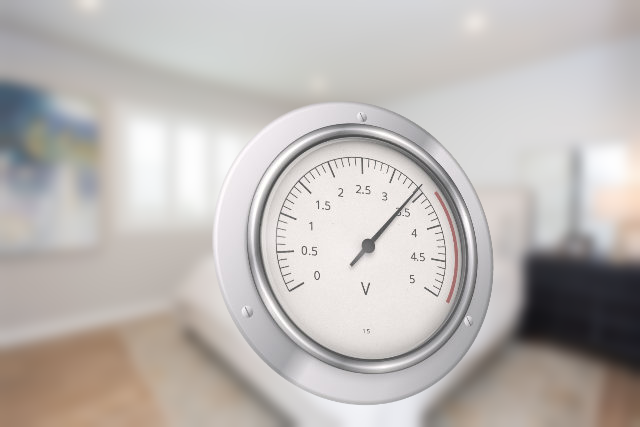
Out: 3.4V
